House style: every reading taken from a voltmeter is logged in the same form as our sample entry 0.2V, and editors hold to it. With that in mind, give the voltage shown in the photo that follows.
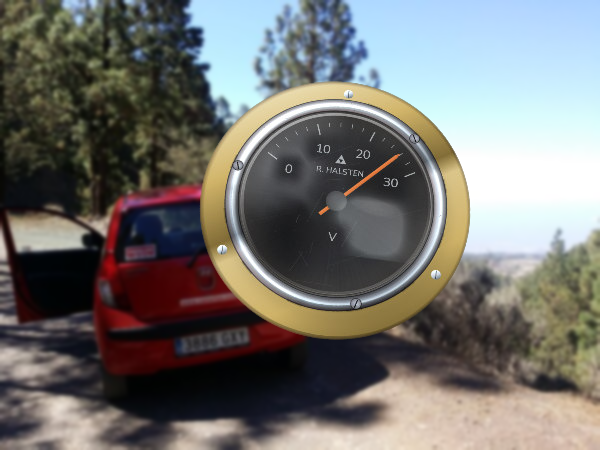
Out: 26V
